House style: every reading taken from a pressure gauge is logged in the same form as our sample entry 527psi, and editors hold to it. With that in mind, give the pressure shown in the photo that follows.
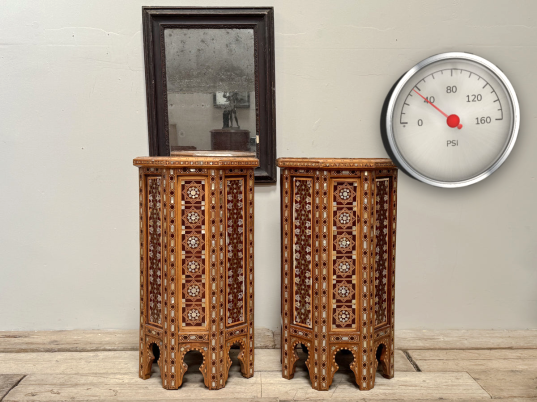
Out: 35psi
